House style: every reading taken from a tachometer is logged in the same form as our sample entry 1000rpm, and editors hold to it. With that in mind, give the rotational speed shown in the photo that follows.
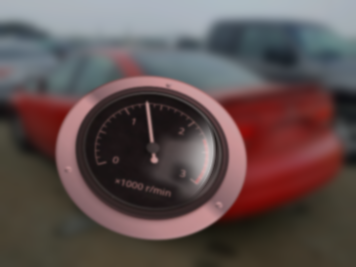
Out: 1300rpm
